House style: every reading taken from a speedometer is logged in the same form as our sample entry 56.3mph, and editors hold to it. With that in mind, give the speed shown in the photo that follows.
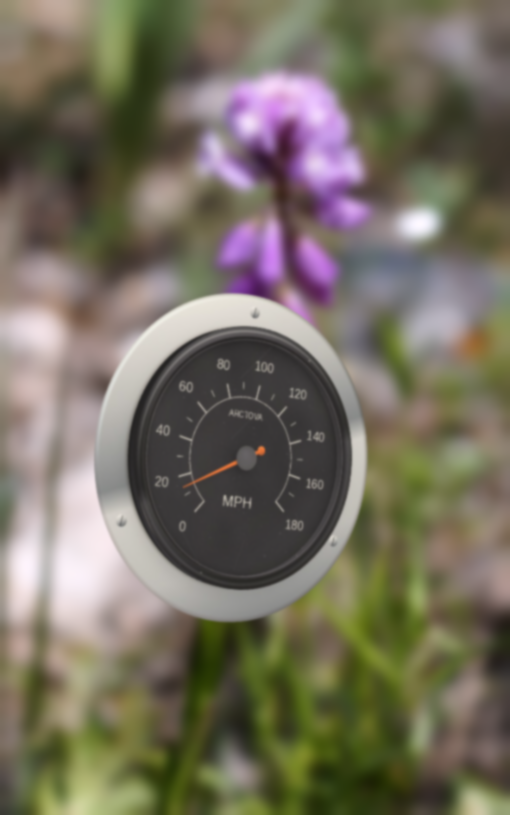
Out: 15mph
